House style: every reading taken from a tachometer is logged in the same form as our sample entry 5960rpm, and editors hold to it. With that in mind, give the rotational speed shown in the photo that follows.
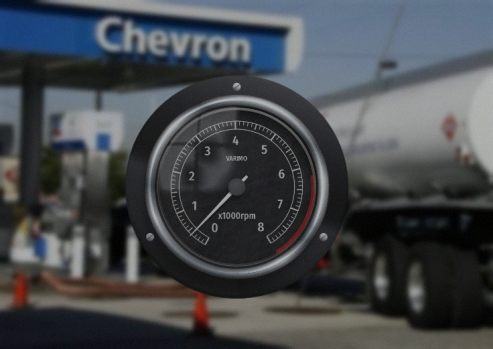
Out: 400rpm
